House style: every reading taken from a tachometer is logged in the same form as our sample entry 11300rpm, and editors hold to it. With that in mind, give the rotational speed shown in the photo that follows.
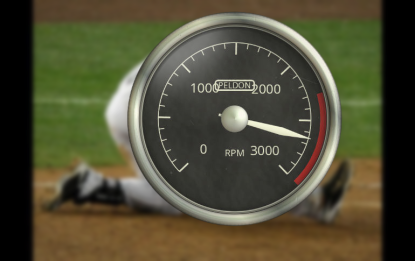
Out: 2650rpm
